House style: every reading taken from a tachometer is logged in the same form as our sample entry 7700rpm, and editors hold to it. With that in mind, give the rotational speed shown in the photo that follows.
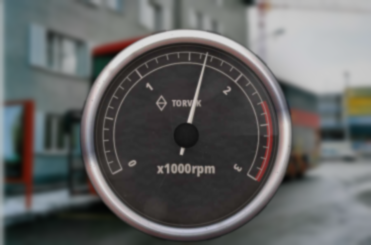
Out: 1650rpm
